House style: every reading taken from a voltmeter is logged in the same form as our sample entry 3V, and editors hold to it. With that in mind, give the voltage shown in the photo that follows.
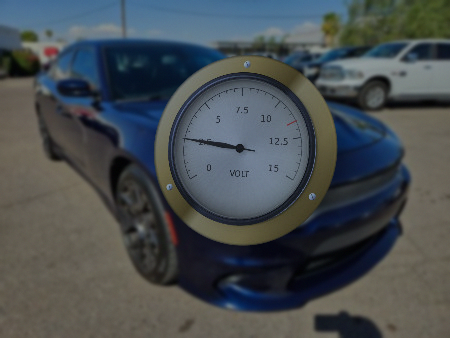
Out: 2.5V
